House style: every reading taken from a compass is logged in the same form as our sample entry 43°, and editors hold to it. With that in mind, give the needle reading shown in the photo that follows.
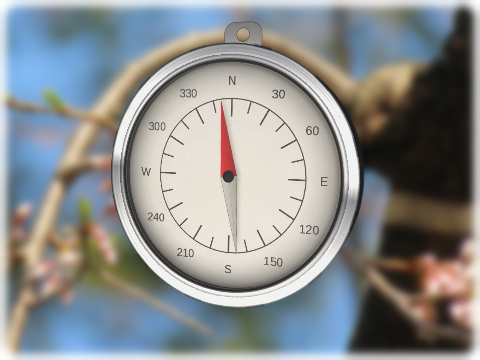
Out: 352.5°
